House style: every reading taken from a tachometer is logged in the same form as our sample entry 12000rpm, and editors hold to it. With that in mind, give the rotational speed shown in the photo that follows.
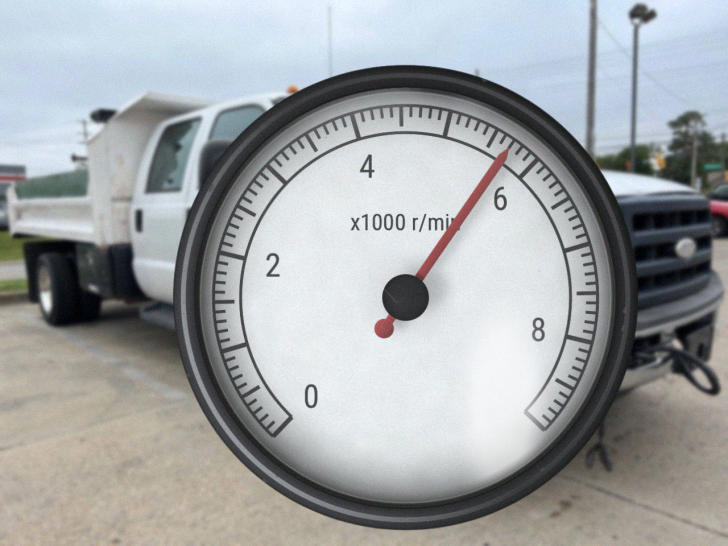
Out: 5700rpm
